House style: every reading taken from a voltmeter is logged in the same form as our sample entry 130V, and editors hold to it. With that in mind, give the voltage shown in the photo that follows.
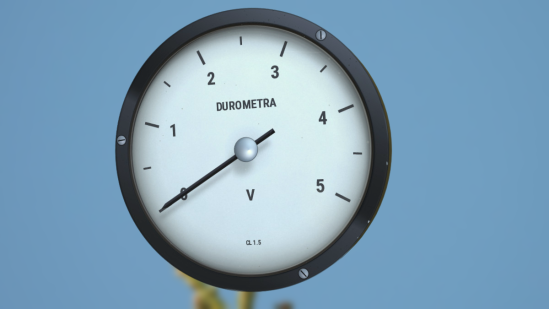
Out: 0V
